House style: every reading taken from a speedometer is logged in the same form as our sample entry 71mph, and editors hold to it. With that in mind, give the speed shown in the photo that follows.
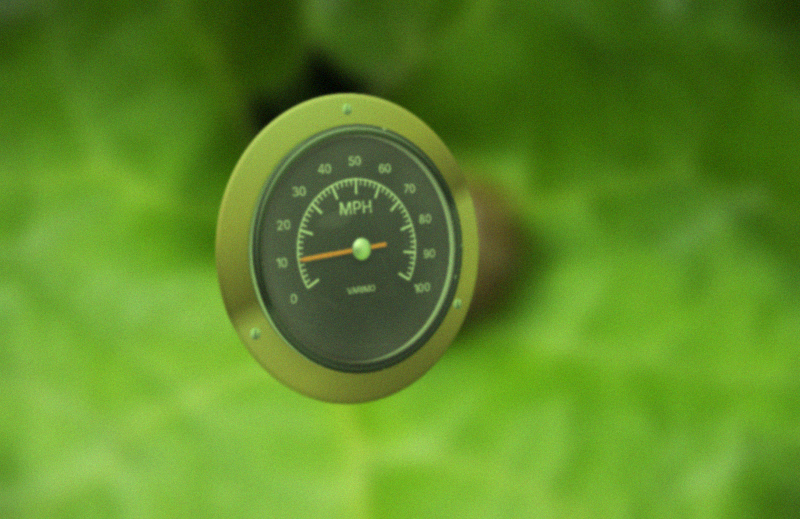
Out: 10mph
